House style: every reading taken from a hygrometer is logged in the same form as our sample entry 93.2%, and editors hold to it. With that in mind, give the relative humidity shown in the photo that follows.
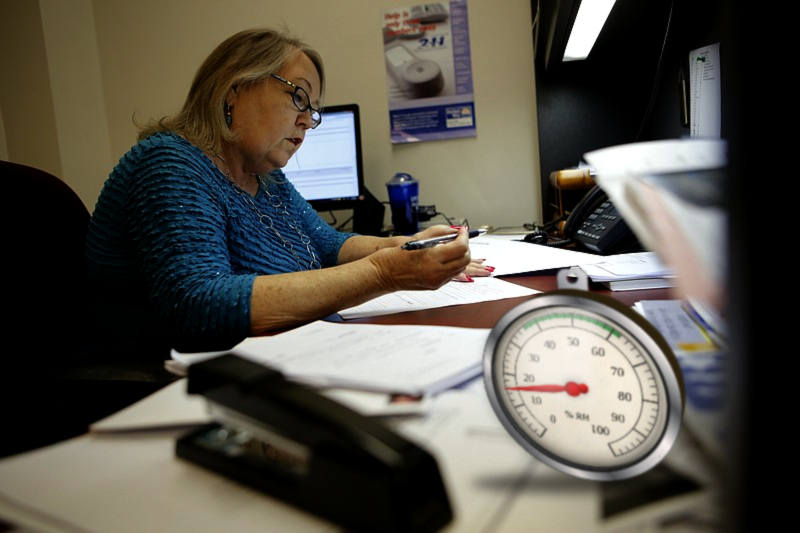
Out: 16%
